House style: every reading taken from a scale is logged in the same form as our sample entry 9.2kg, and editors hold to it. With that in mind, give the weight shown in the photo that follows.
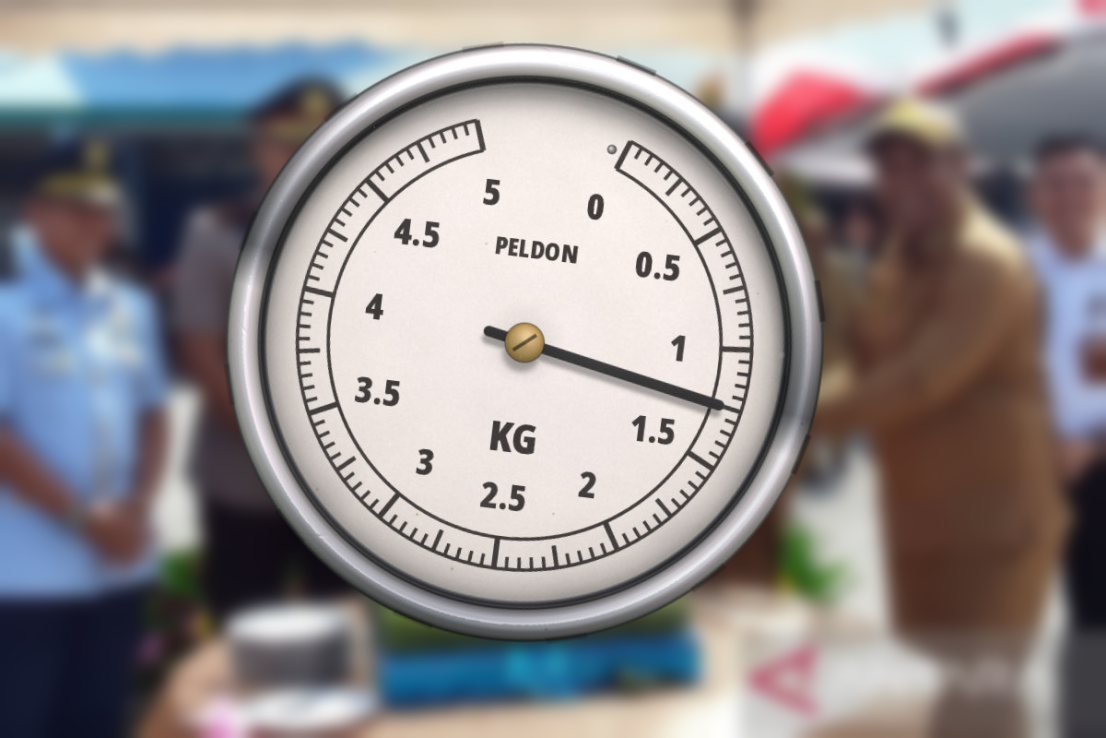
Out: 1.25kg
